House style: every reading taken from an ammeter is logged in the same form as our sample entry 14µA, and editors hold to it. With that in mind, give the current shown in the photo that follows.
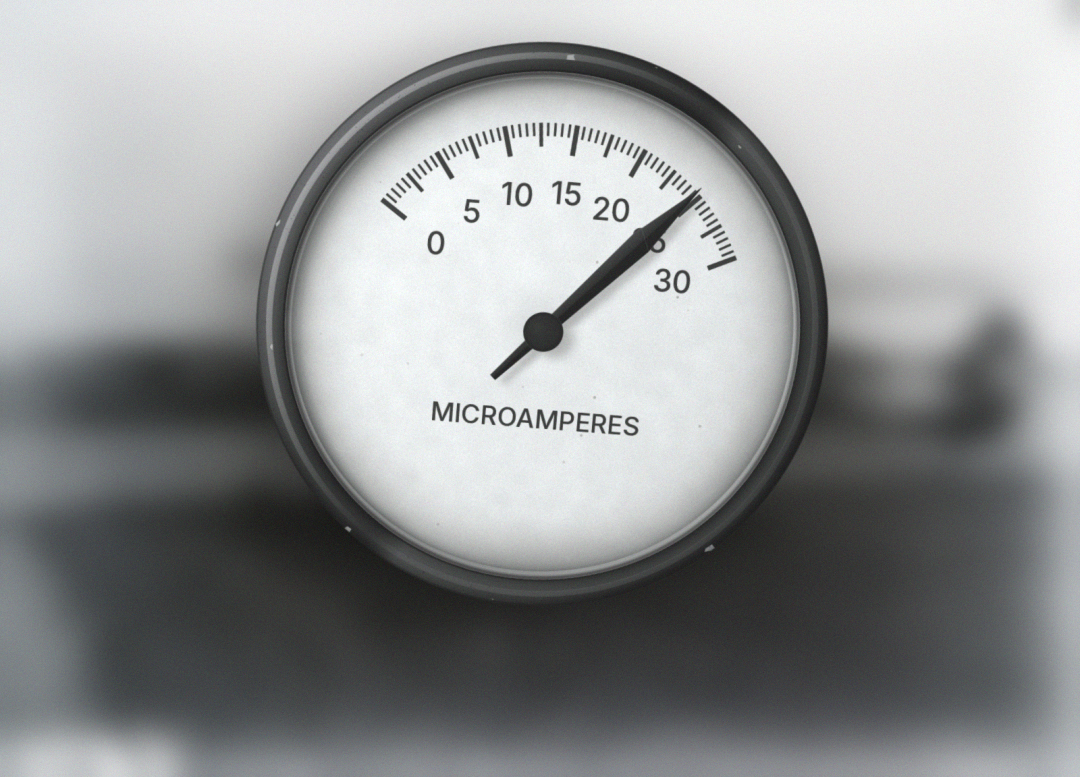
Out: 24.5µA
